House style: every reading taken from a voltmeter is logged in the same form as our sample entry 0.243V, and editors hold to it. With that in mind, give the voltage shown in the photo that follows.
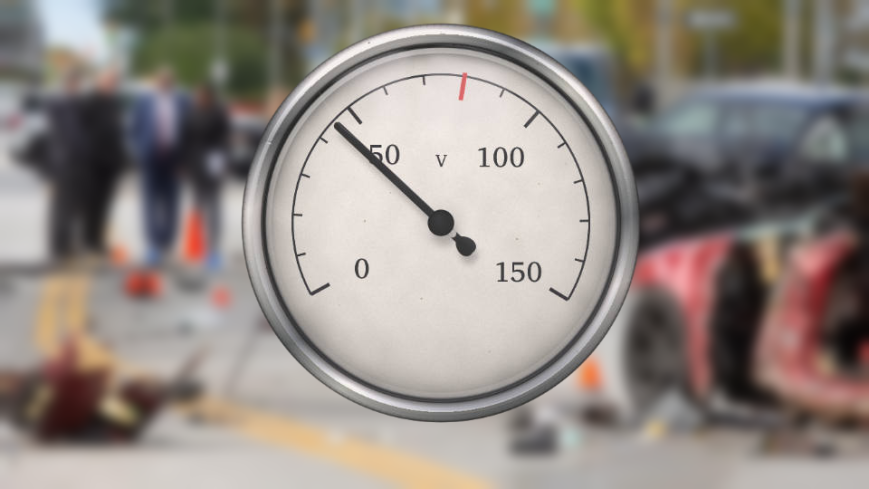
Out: 45V
